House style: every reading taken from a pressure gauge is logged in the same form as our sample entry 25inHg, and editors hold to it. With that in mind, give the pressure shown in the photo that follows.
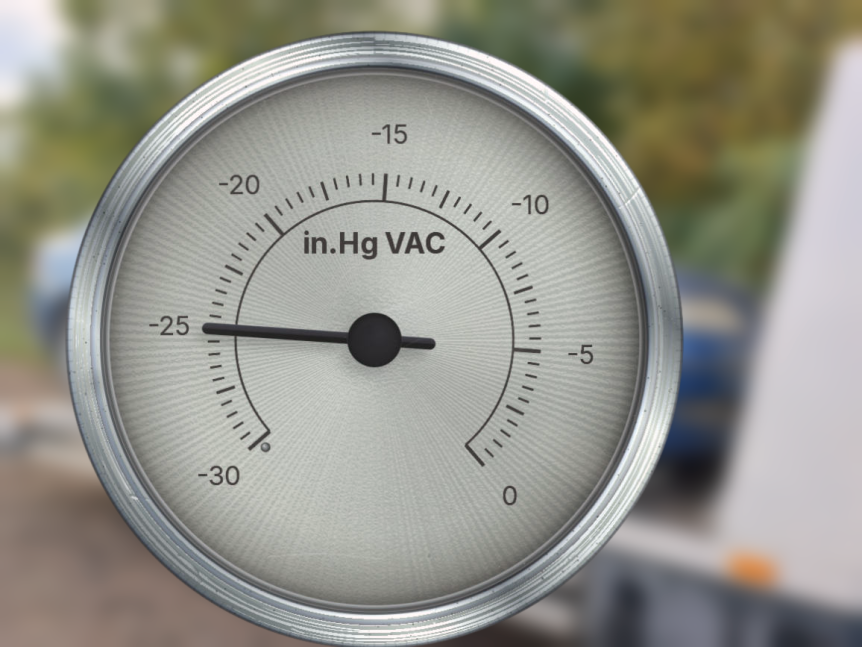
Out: -25inHg
